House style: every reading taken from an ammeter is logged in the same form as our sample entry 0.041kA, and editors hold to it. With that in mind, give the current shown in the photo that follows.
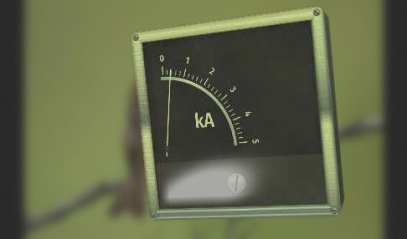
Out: 0.4kA
